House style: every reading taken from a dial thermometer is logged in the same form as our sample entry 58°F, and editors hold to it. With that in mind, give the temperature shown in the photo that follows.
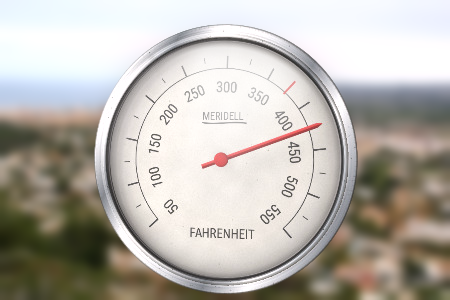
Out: 425°F
